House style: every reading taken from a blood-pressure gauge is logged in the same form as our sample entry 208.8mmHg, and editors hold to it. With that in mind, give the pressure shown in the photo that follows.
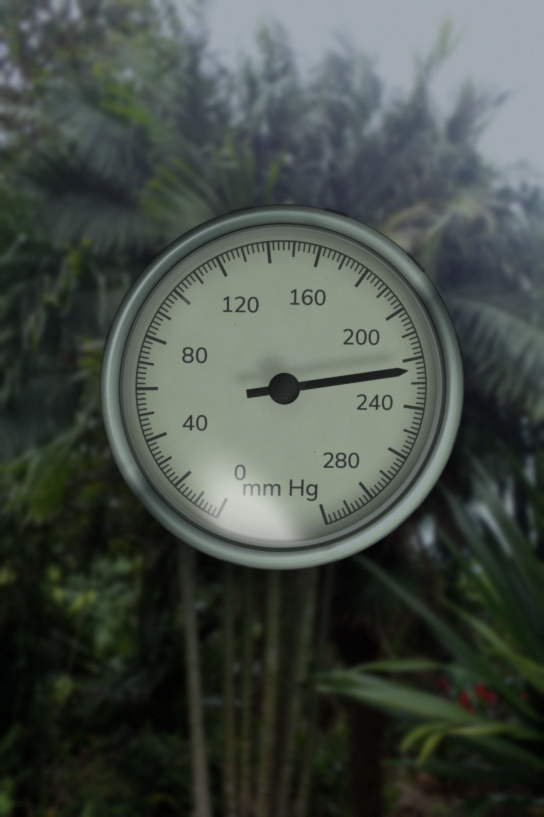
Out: 224mmHg
